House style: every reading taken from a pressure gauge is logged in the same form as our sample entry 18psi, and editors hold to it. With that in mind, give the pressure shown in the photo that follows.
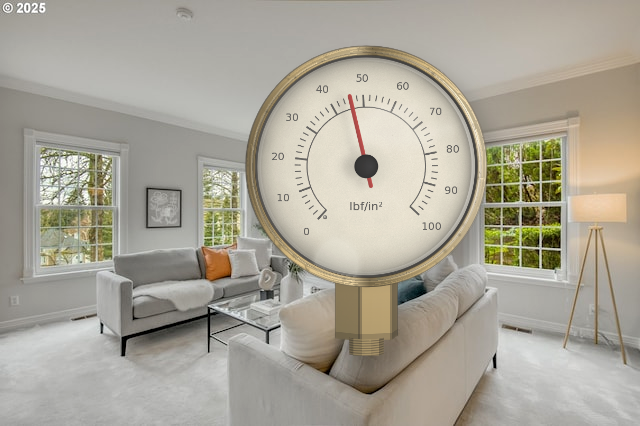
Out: 46psi
